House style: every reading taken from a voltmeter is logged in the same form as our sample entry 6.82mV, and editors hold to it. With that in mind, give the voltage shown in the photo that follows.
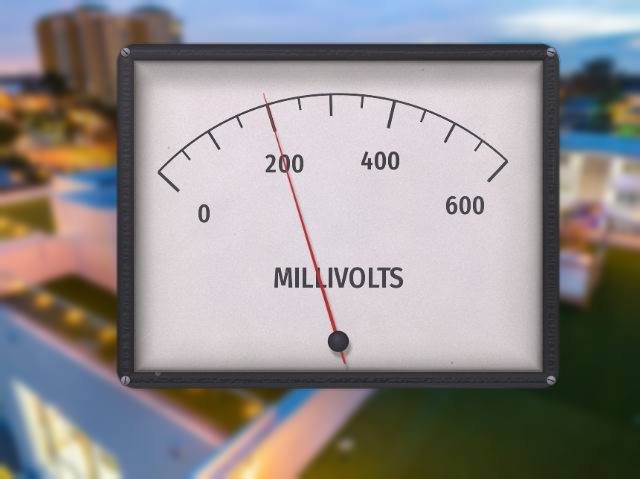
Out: 200mV
